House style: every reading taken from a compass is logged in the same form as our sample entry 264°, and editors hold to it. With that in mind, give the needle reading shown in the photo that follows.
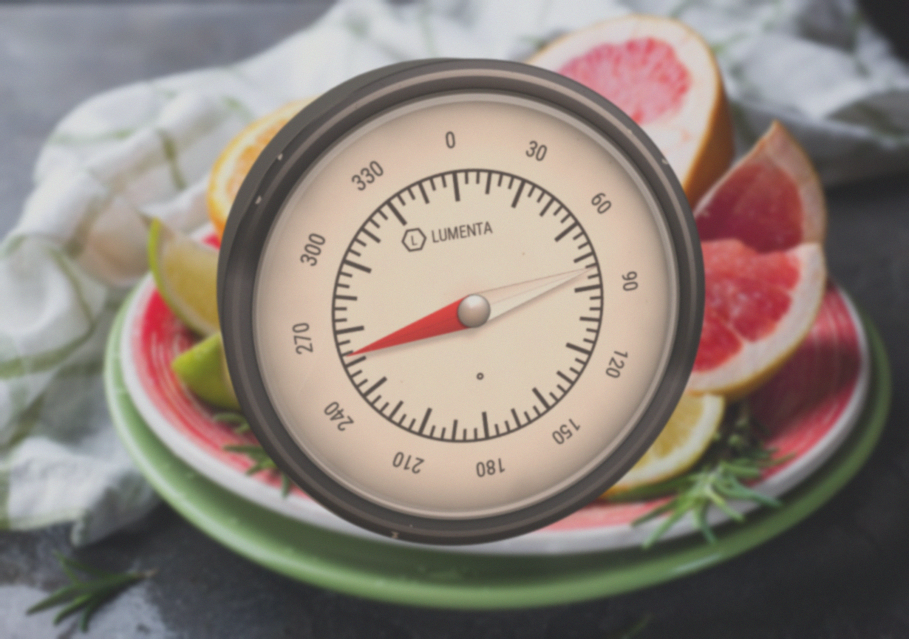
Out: 260°
